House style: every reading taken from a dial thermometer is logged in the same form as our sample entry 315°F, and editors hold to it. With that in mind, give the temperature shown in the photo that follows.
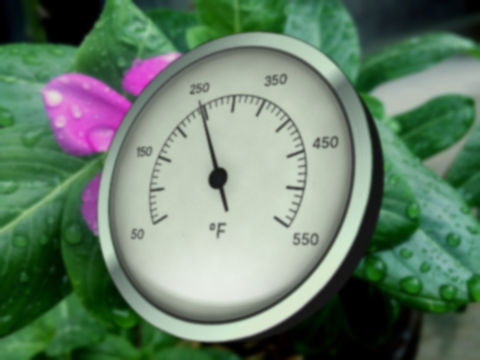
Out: 250°F
